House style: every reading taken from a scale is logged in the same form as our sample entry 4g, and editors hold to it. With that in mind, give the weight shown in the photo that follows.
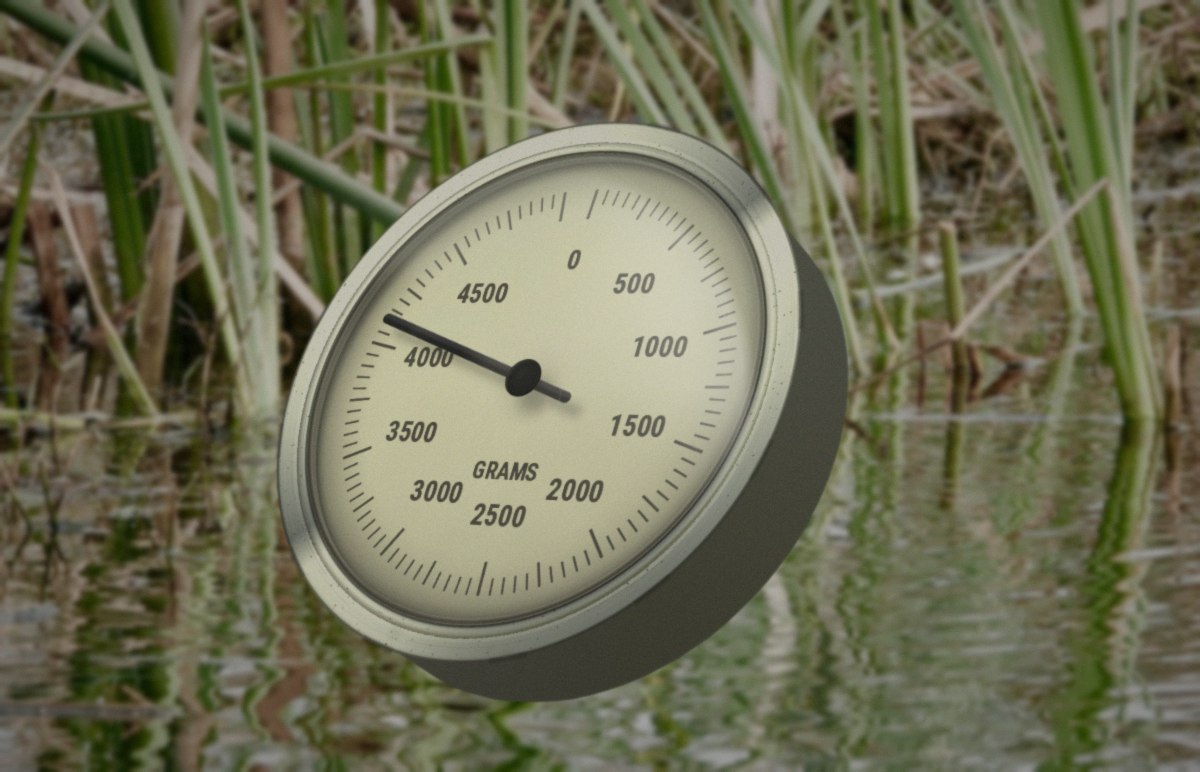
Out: 4100g
